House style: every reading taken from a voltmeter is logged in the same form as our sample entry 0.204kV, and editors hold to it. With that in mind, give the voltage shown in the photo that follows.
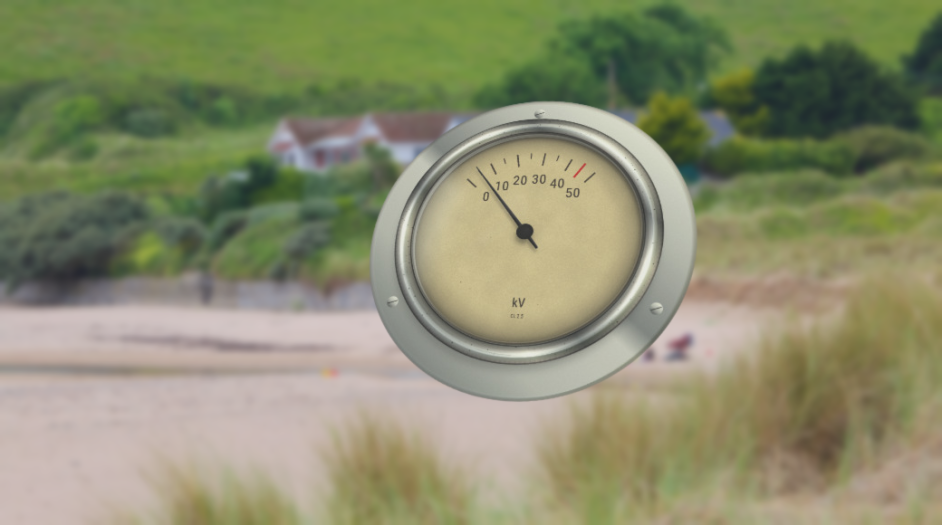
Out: 5kV
